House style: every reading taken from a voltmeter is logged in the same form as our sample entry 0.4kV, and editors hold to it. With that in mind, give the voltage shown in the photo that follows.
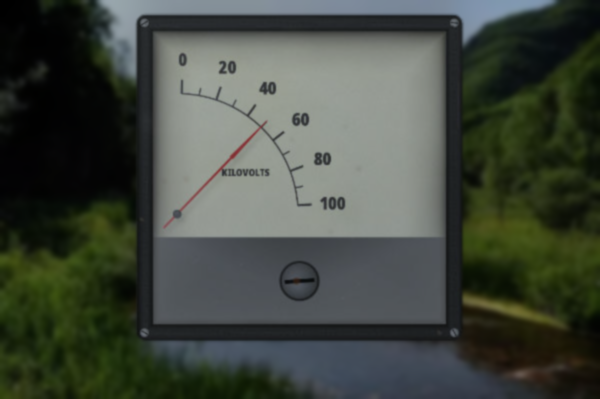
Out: 50kV
